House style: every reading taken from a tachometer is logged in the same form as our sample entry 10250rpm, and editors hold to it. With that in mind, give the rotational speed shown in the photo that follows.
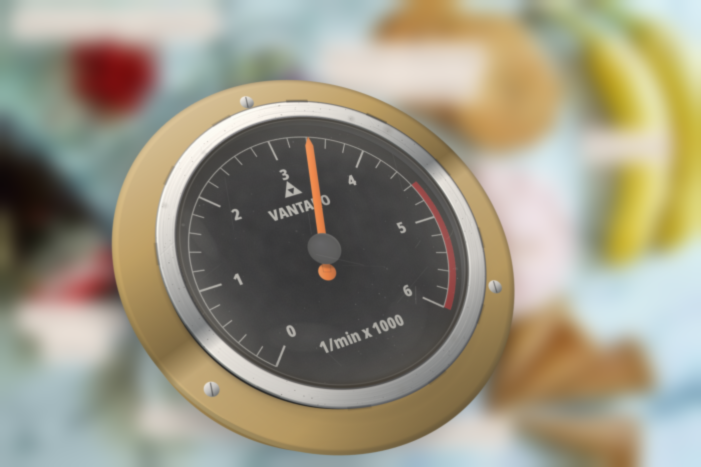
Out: 3400rpm
